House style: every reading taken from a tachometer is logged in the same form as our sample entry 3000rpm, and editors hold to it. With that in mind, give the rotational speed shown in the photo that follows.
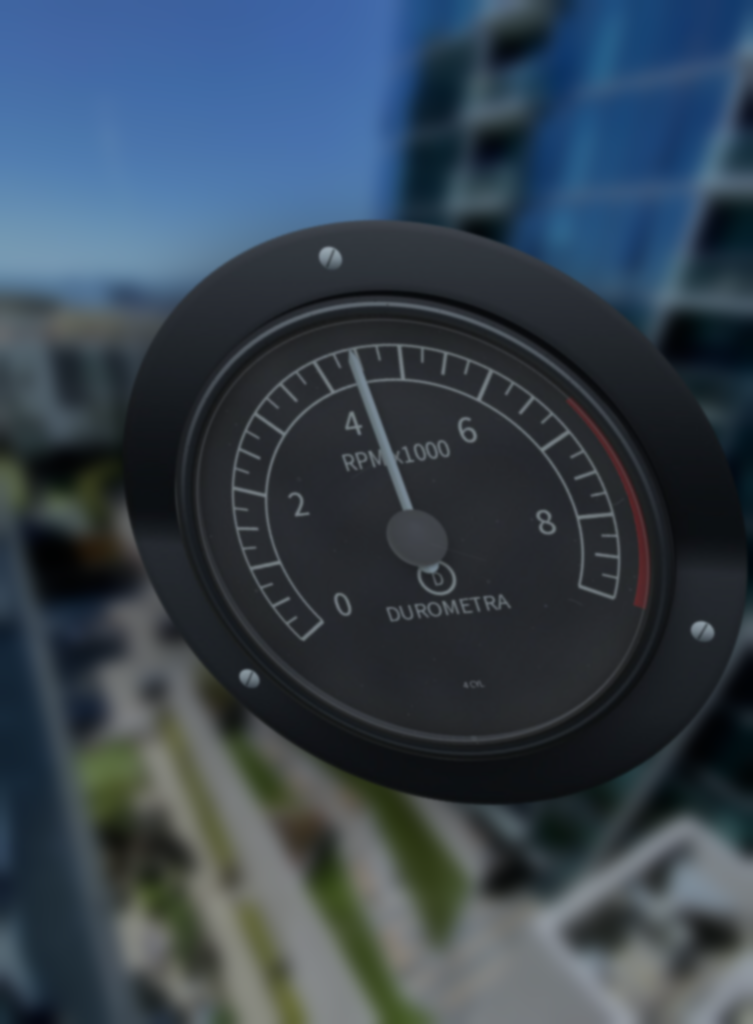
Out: 4500rpm
